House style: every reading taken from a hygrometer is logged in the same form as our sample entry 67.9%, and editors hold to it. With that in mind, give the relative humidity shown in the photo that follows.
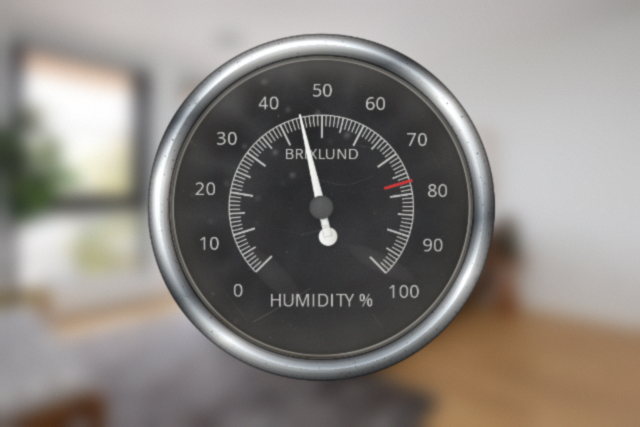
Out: 45%
